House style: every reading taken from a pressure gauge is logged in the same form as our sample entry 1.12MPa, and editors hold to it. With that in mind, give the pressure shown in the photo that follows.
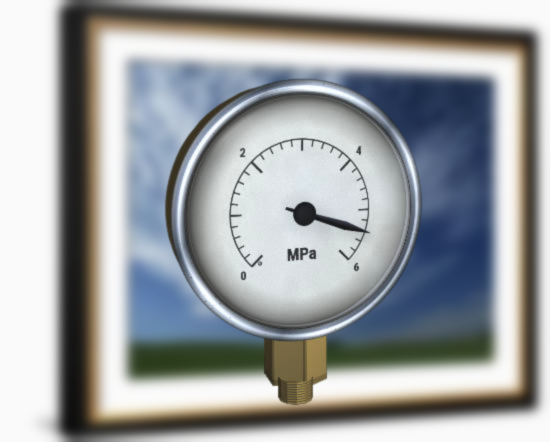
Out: 5.4MPa
